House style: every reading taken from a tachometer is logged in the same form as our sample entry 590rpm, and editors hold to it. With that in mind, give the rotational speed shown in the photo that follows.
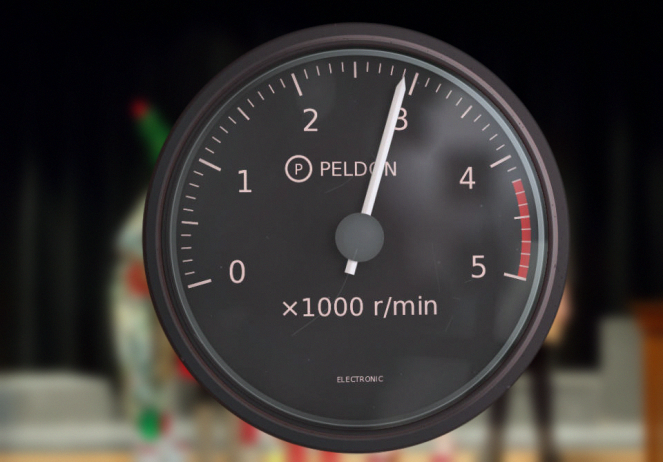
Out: 2900rpm
